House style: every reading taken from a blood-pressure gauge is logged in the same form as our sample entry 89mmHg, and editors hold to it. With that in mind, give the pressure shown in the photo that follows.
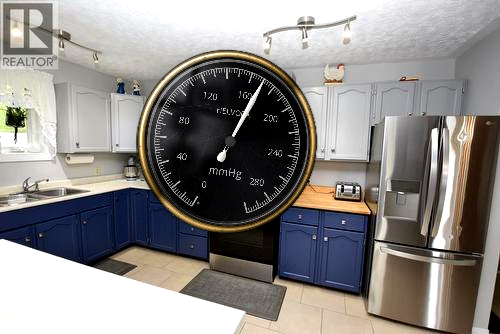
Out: 170mmHg
